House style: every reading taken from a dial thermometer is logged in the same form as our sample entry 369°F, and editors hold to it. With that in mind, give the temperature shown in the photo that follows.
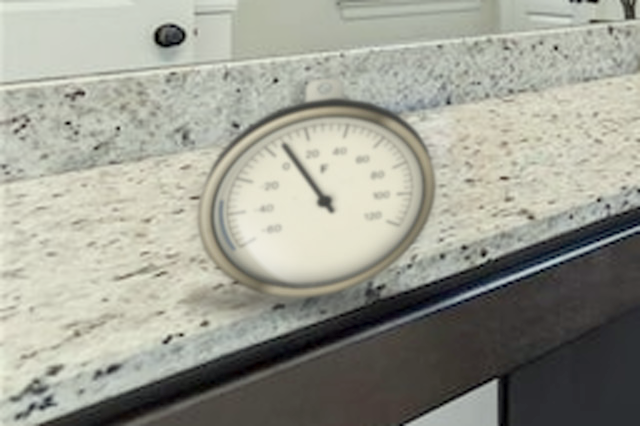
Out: 8°F
